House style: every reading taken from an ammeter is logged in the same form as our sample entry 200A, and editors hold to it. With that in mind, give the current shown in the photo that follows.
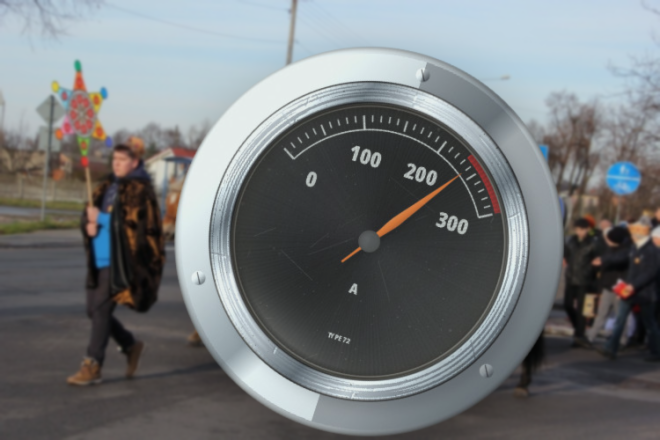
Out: 240A
